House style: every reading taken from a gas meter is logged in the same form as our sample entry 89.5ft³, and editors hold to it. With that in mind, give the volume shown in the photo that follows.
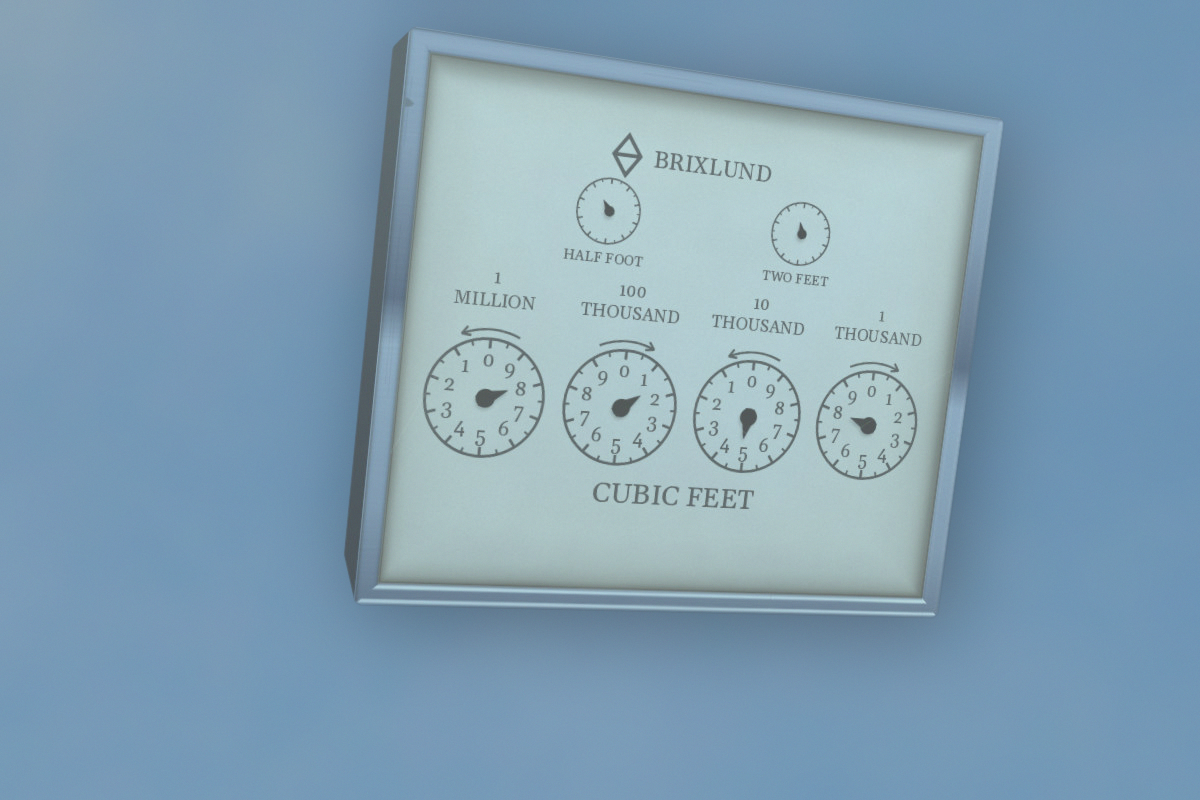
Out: 814800ft³
